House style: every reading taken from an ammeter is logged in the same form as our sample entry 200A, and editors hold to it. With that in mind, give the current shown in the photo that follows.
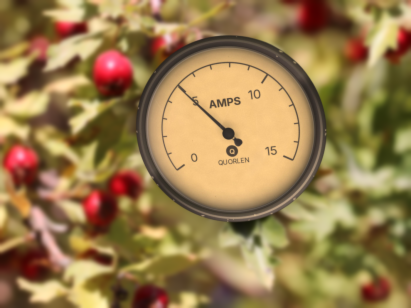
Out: 5A
